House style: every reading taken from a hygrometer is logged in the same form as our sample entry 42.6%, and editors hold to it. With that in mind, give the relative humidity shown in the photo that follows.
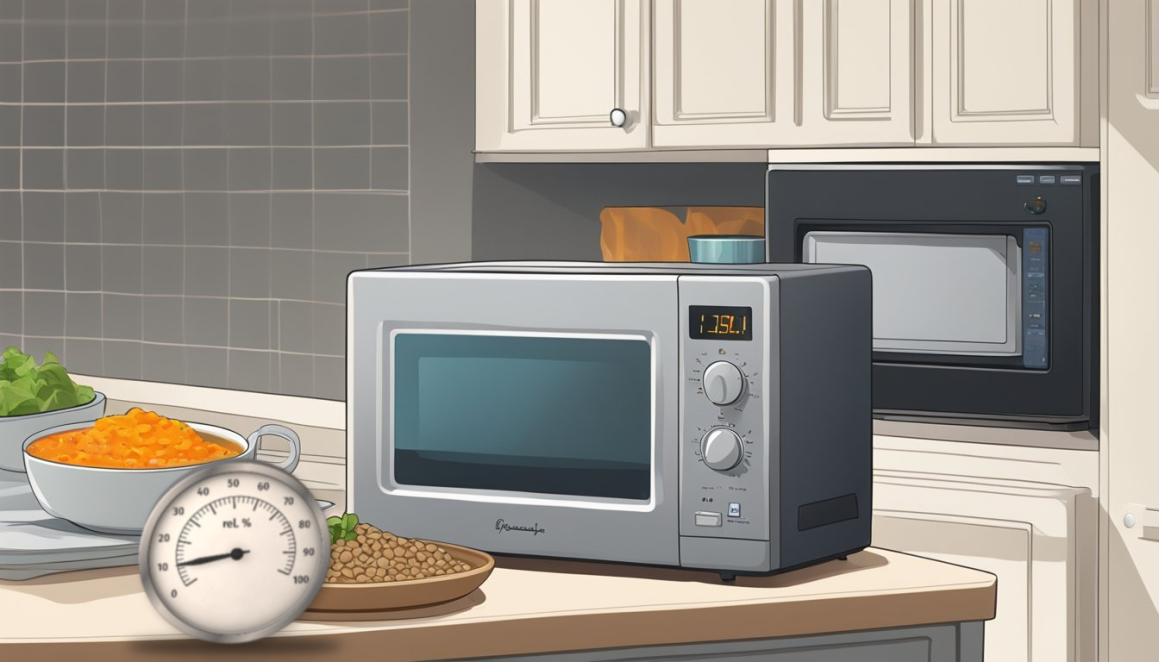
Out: 10%
